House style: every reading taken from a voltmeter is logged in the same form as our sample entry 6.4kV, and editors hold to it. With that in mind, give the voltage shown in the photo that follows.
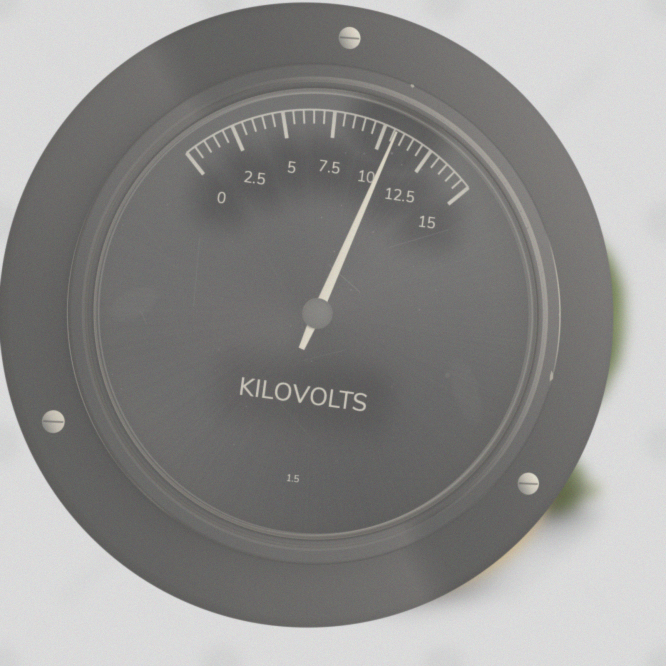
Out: 10.5kV
